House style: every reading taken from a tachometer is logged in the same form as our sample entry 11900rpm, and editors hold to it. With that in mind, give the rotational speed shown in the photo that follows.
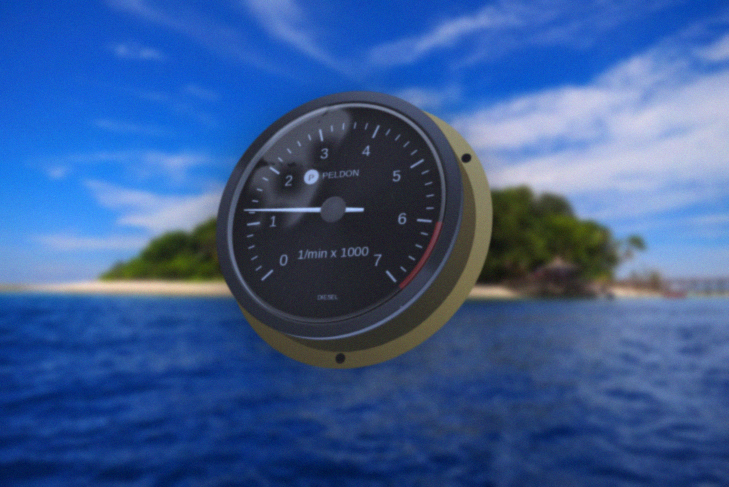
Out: 1200rpm
